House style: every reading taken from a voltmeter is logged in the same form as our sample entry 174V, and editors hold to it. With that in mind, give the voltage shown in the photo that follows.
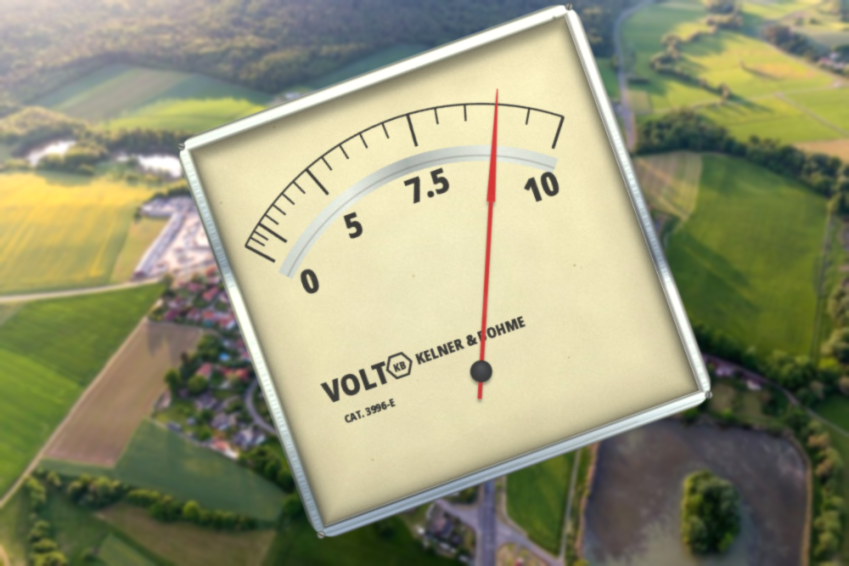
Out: 9V
